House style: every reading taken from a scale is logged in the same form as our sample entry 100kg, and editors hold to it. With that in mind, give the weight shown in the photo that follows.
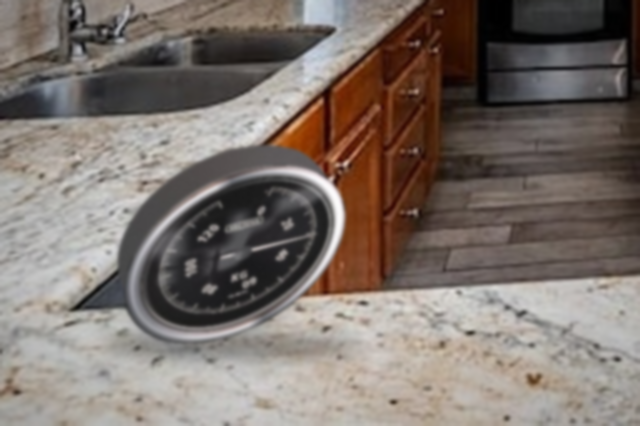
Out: 30kg
